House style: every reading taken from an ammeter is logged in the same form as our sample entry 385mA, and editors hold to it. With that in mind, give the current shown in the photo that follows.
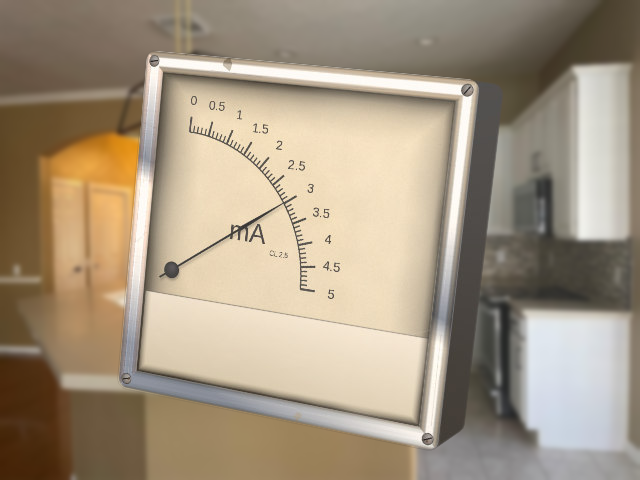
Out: 3mA
